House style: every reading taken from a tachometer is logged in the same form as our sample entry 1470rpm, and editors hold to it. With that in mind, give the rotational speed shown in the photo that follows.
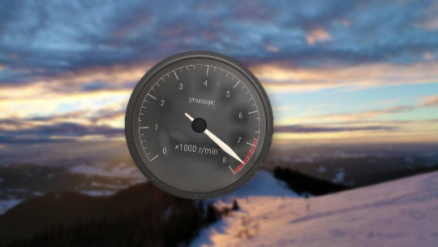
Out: 7600rpm
